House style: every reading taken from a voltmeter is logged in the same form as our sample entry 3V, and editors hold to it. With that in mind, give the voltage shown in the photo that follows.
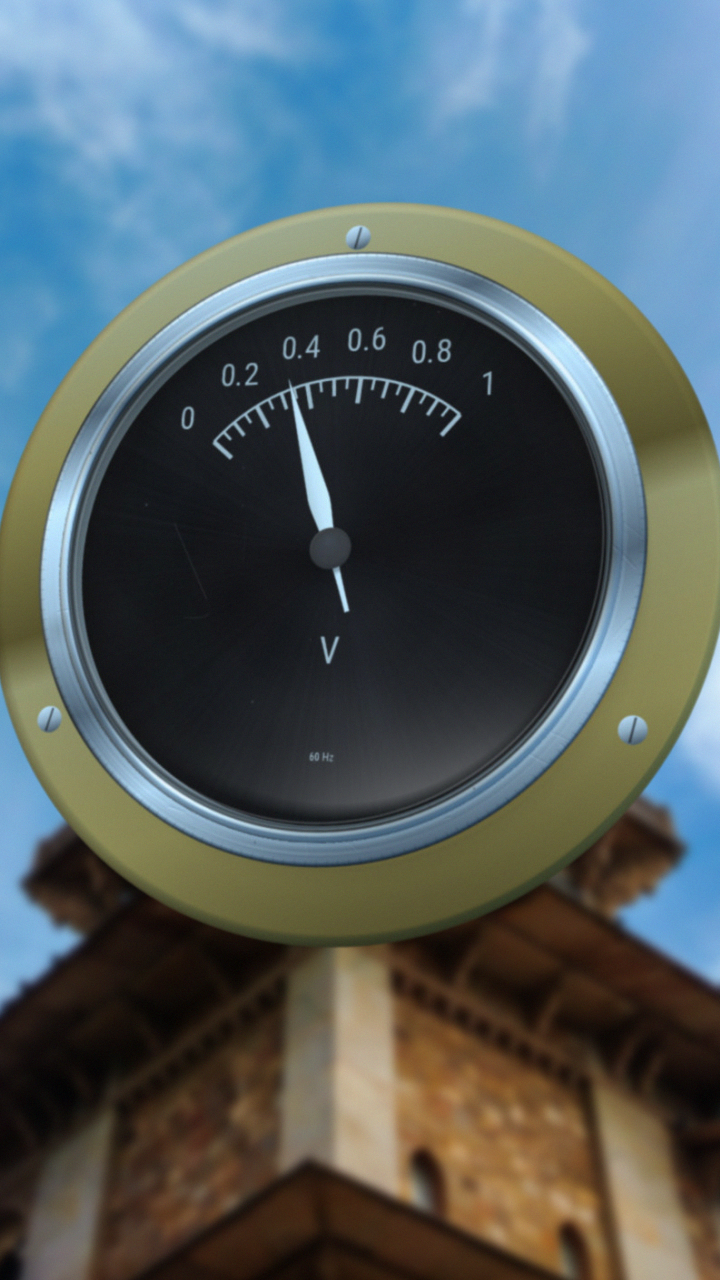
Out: 0.35V
